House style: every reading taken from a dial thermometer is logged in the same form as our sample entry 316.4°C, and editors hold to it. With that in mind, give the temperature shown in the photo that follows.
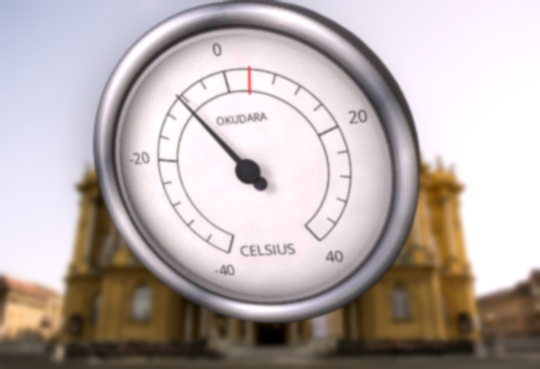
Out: -8°C
